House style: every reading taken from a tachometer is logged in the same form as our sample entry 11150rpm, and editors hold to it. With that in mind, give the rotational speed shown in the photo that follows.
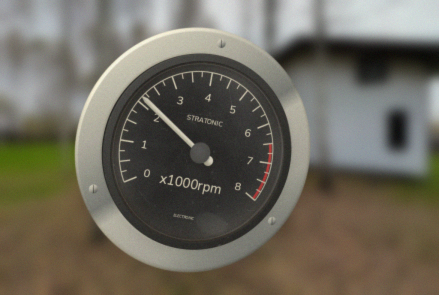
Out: 2125rpm
